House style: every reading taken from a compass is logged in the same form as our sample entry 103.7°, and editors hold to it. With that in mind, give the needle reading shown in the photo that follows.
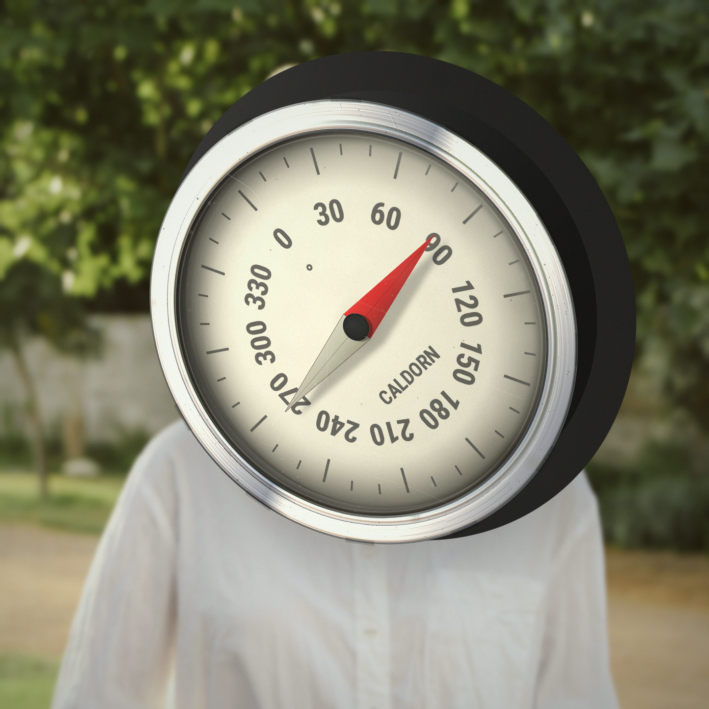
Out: 85°
